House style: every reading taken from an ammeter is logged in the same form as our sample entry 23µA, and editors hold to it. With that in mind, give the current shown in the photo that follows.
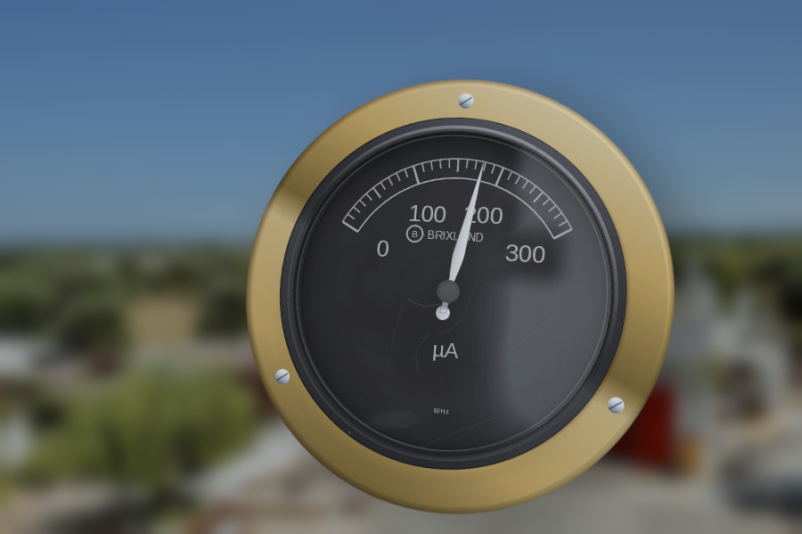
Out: 180µA
